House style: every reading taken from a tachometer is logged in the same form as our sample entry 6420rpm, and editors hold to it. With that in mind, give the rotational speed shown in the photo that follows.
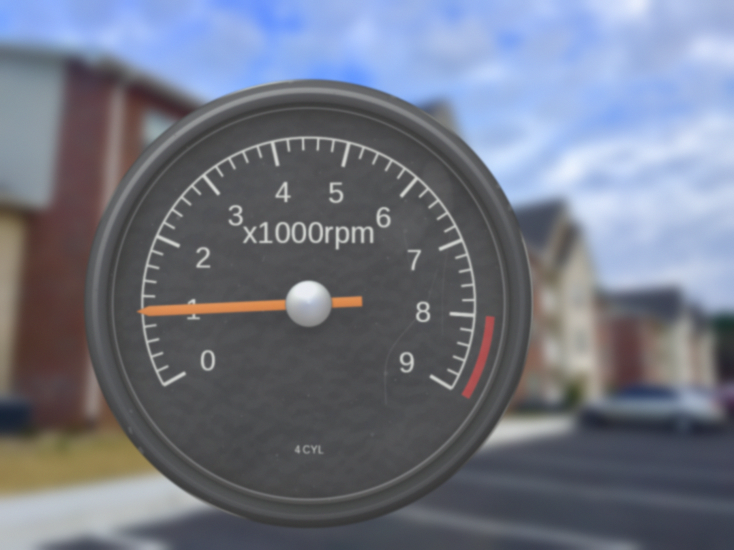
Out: 1000rpm
